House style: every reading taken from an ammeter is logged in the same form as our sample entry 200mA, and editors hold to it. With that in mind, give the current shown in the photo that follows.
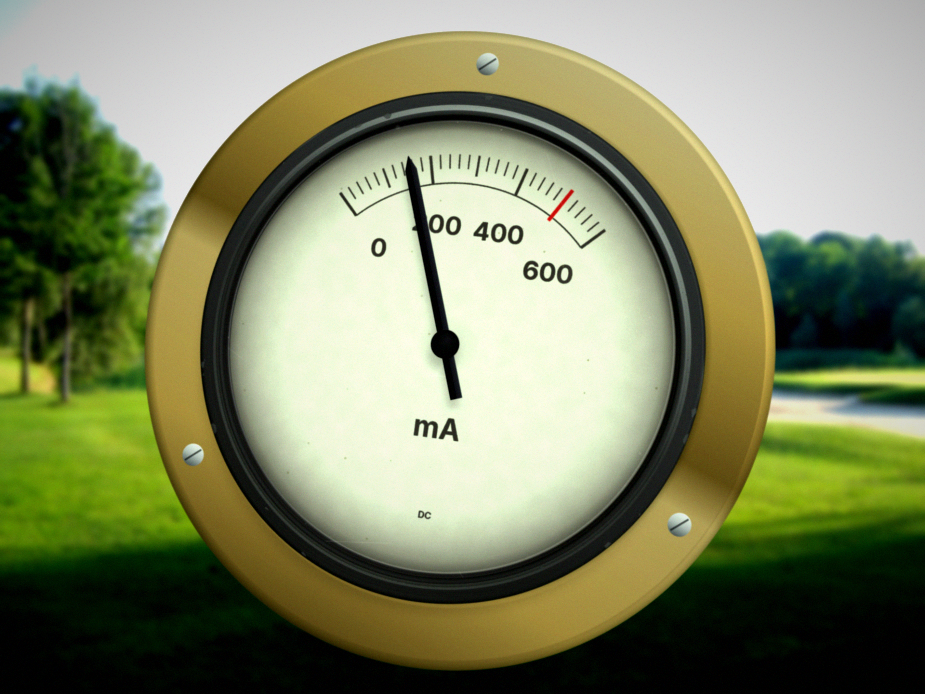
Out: 160mA
